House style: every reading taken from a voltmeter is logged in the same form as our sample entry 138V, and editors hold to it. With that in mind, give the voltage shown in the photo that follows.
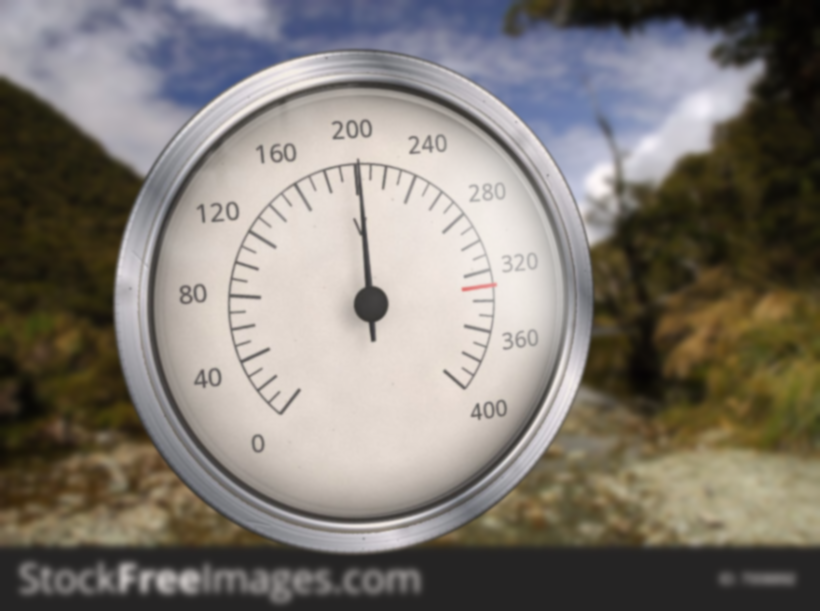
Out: 200V
